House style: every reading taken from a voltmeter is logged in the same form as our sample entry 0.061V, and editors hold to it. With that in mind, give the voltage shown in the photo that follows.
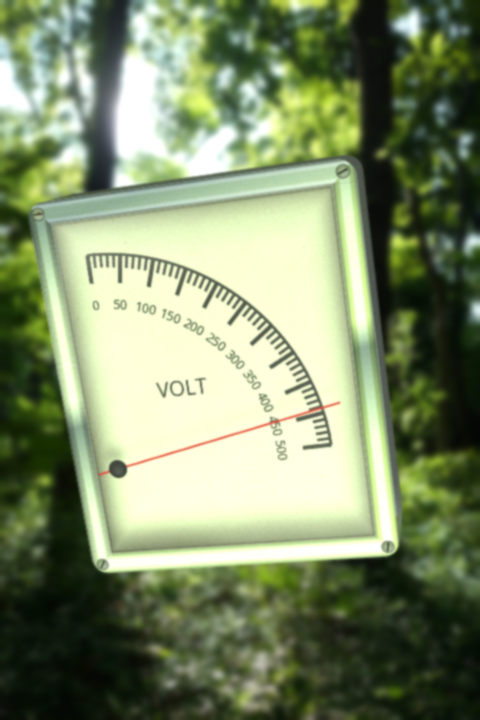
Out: 440V
